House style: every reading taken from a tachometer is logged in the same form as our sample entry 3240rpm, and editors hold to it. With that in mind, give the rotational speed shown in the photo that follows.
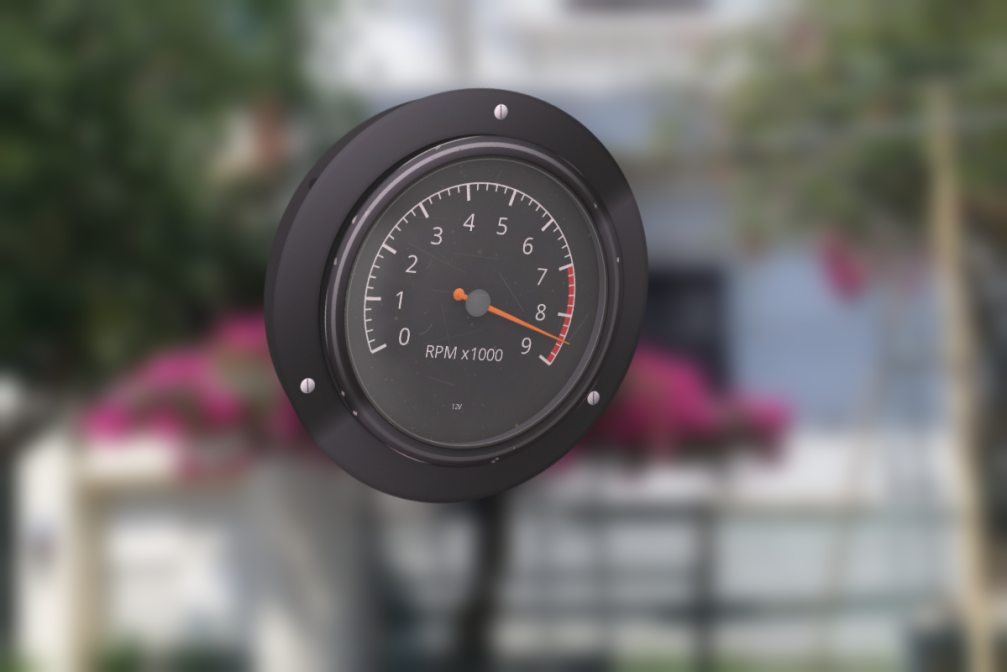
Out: 8500rpm
